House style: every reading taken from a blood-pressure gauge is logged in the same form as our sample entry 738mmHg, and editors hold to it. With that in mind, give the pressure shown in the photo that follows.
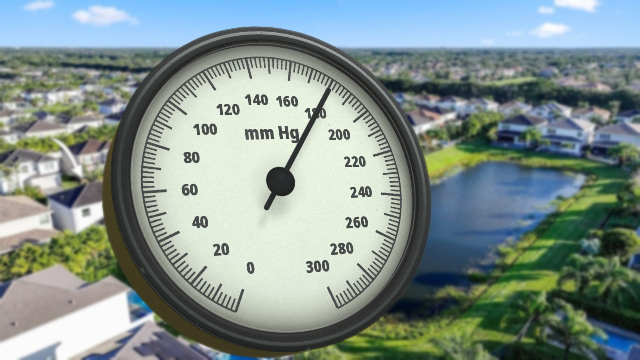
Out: 180mmHg
